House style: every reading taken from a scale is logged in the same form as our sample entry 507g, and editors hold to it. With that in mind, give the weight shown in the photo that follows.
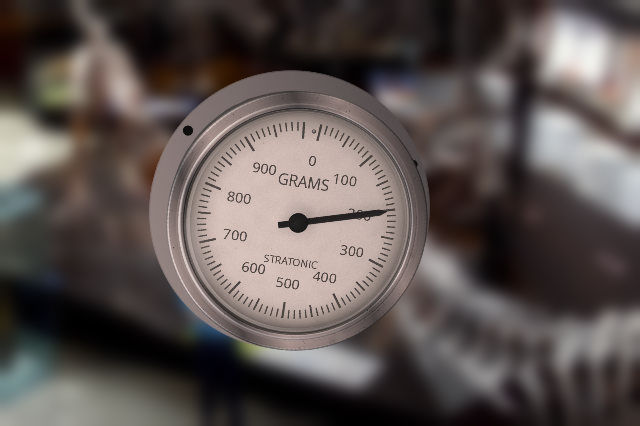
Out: 200g
